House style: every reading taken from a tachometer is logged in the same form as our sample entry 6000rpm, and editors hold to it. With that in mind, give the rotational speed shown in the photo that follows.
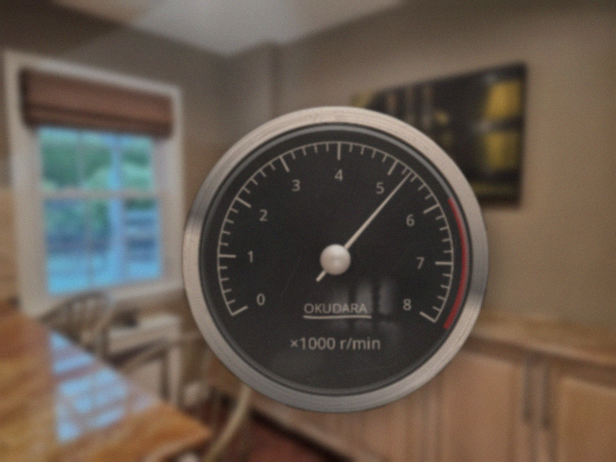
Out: 5300rpm
